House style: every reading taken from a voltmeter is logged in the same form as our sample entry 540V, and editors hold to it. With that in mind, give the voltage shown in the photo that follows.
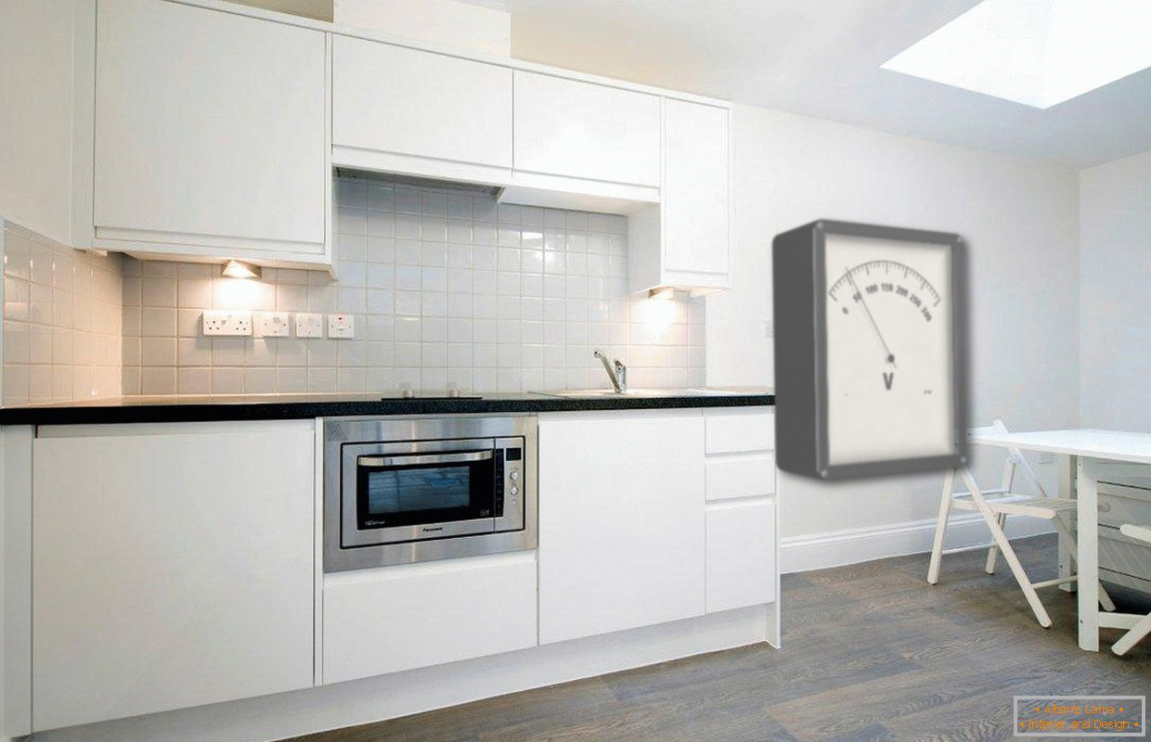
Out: 50V
